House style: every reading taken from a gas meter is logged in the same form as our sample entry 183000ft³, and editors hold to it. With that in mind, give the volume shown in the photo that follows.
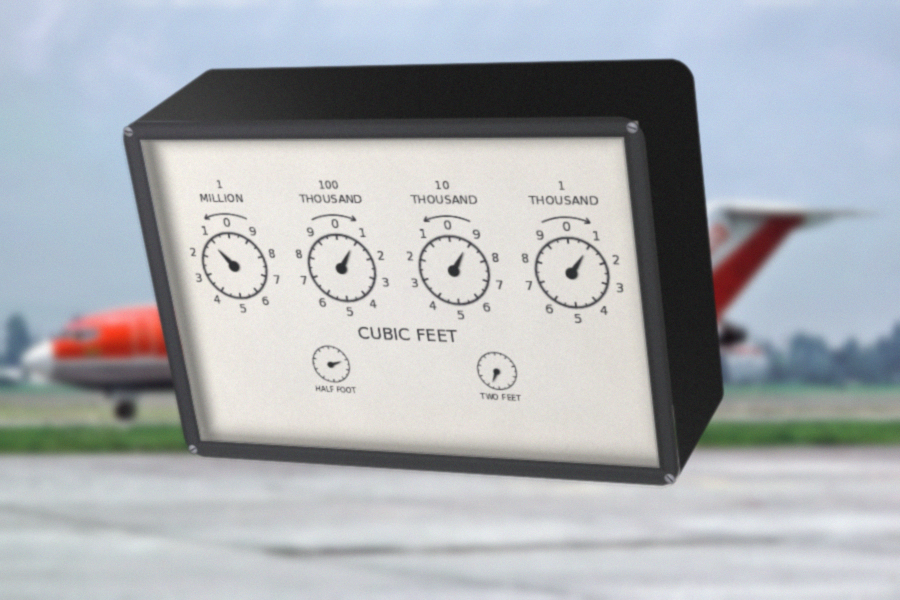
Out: 109100ft³
